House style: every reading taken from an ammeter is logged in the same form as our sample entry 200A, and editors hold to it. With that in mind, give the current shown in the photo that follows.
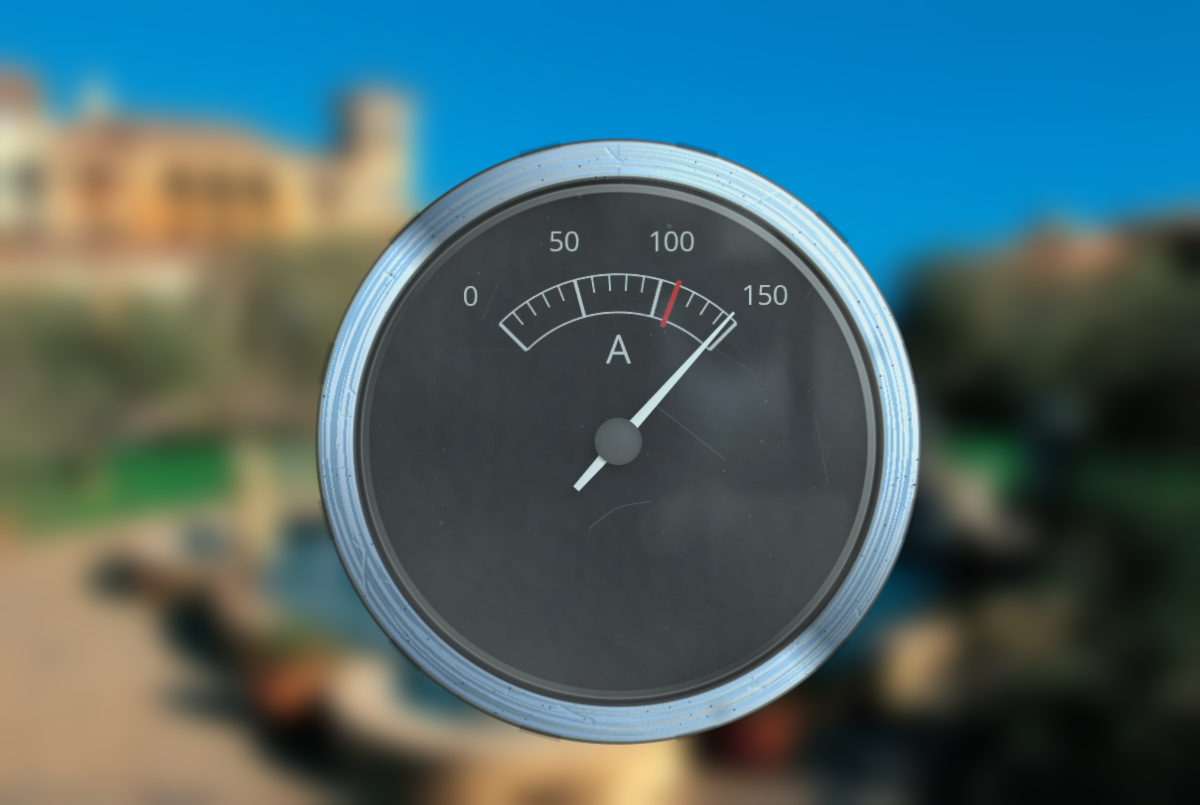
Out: 145A
